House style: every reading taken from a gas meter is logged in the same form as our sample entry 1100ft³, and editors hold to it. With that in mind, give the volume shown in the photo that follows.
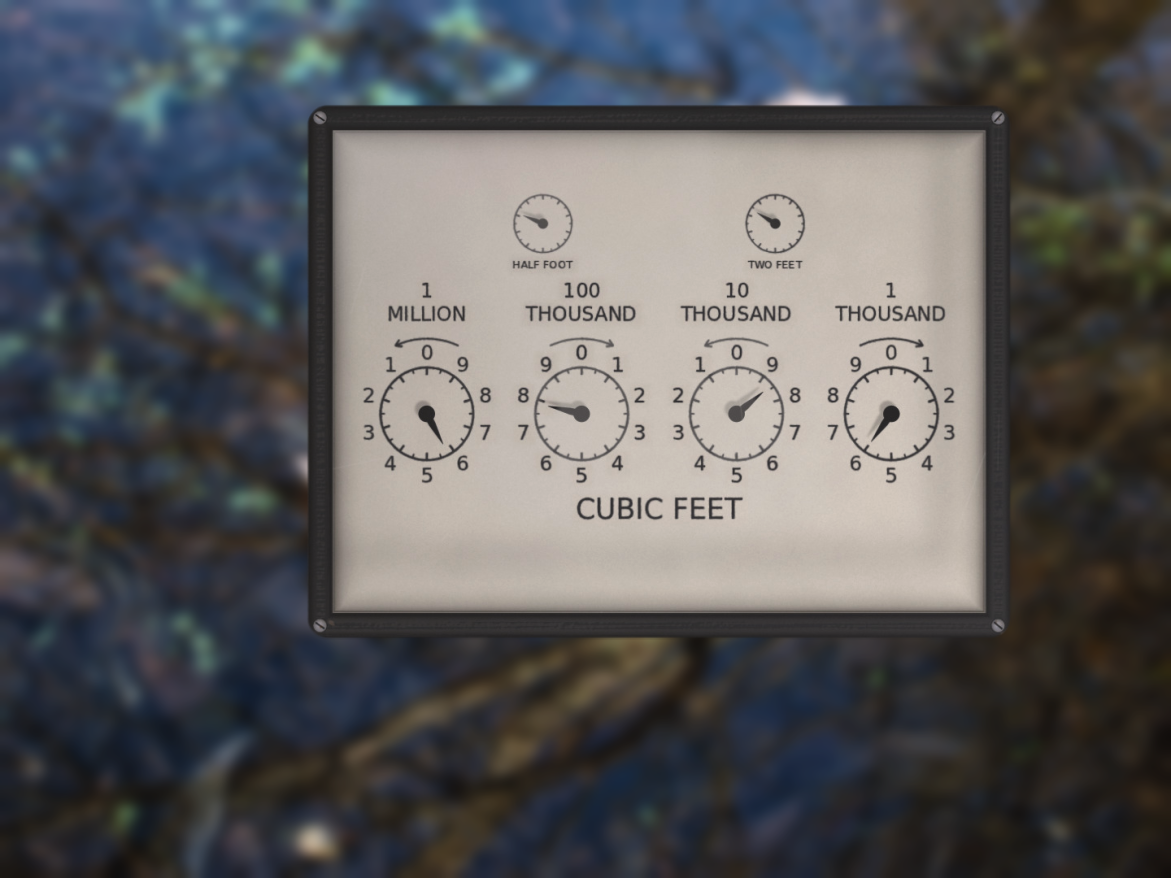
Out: 578600ft³
